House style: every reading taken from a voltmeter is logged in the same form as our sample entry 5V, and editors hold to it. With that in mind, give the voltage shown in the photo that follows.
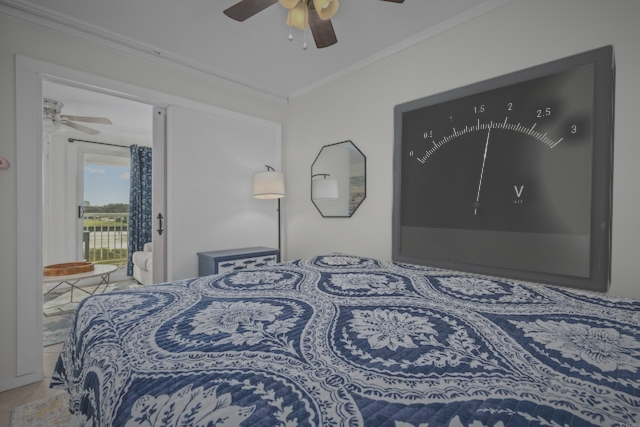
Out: 1.75V
